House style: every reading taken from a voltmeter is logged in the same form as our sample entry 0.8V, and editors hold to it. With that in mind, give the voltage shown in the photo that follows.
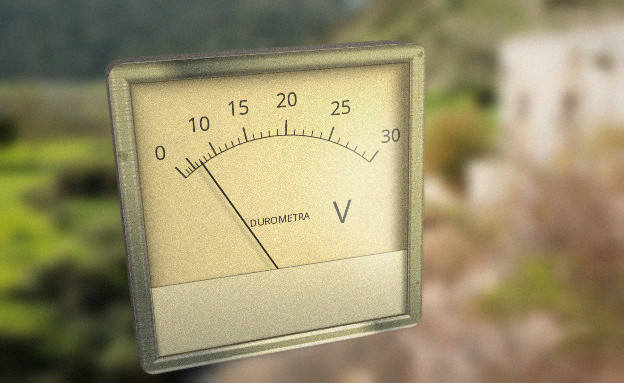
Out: 7V
